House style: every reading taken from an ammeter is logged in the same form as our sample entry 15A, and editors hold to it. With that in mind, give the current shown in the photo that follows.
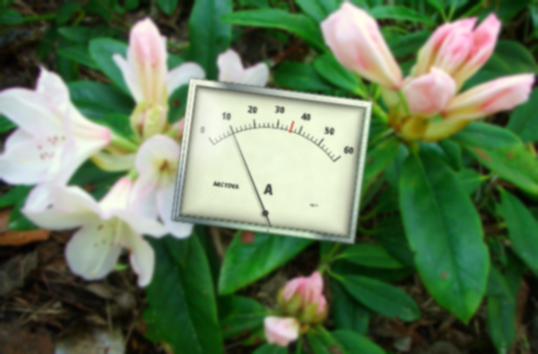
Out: 10A
